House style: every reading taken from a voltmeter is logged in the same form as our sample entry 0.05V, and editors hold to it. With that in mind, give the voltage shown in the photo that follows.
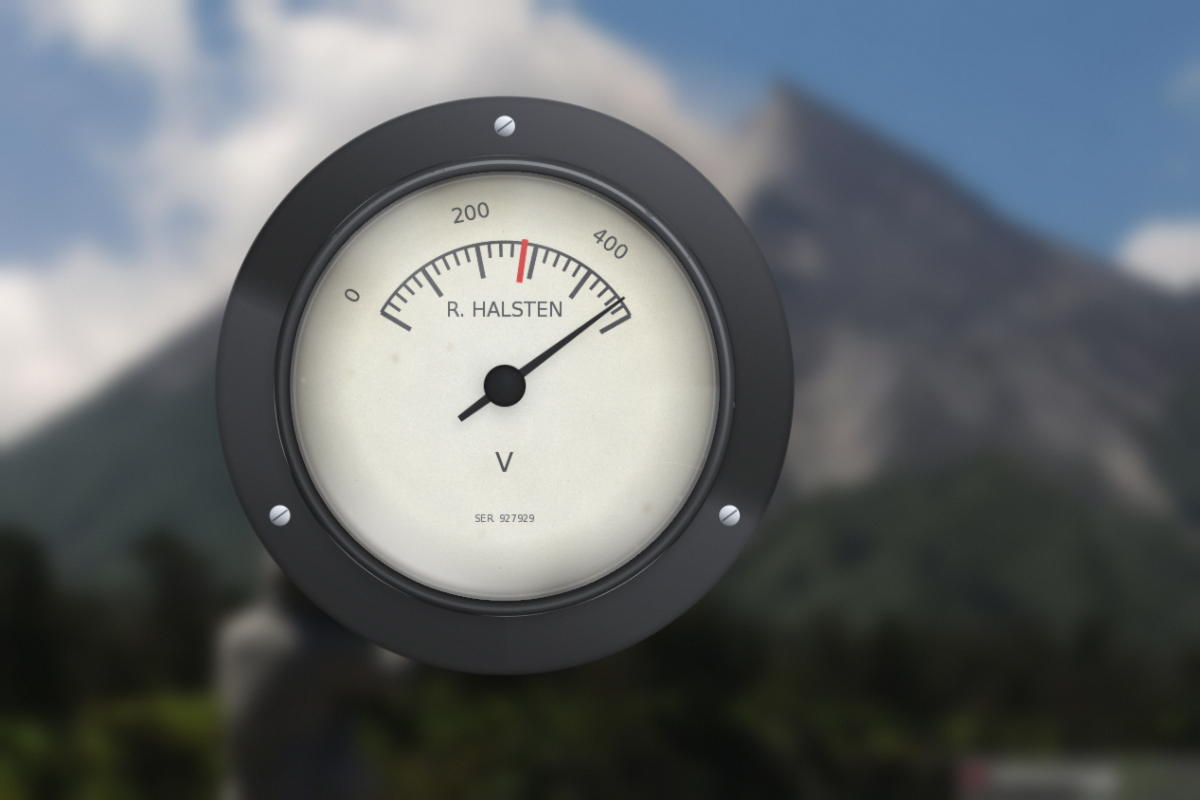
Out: 470V
